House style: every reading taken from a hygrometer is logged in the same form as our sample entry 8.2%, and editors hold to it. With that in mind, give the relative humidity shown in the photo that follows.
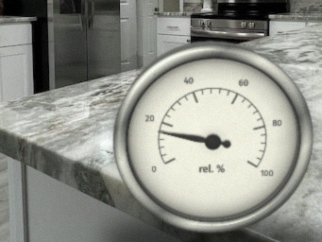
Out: 16%
